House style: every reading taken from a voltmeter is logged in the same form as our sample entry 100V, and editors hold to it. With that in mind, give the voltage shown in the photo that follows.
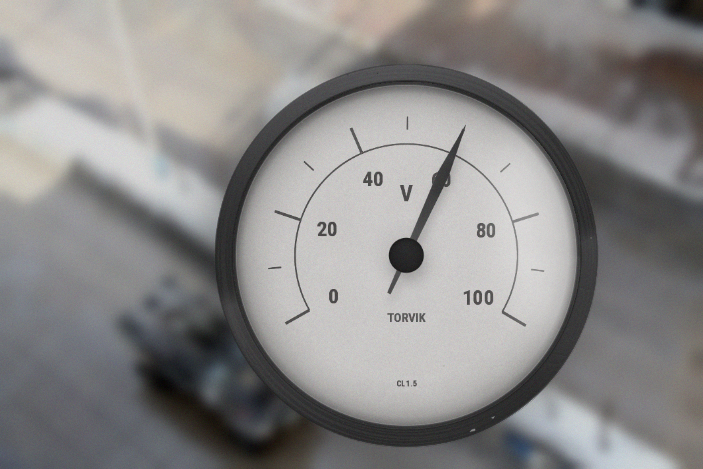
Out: 60V
